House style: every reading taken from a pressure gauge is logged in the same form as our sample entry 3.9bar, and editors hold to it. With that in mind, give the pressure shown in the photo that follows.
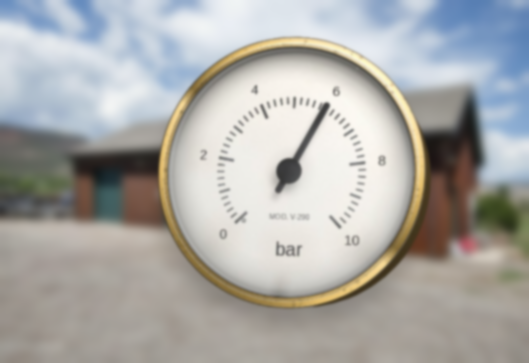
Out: 6bar
